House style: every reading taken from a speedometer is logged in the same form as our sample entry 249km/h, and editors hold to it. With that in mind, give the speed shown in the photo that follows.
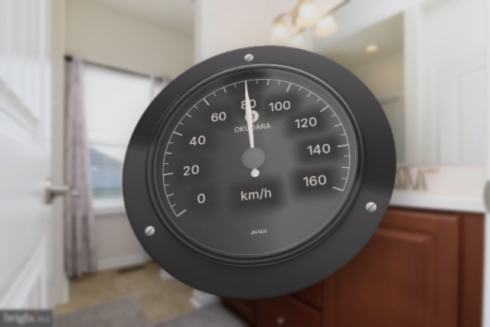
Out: 80km/h
